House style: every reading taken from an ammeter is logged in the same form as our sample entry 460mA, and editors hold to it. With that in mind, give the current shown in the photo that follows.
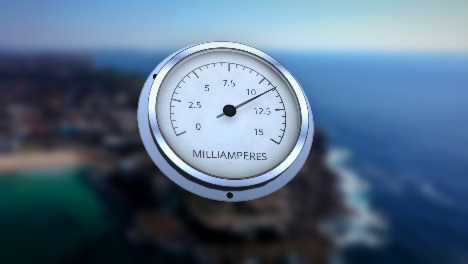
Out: 11mA
